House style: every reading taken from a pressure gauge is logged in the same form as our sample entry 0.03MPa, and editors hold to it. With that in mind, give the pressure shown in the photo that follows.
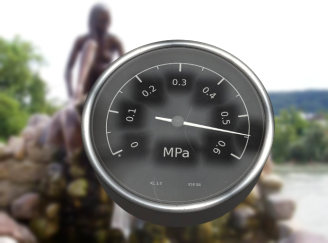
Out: 0.55MPa
